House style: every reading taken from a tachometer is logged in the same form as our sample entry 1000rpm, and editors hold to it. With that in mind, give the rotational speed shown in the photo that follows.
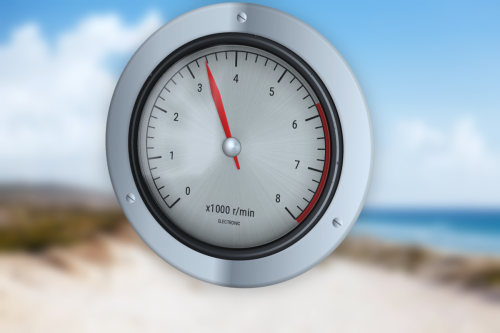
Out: 3400rpm
